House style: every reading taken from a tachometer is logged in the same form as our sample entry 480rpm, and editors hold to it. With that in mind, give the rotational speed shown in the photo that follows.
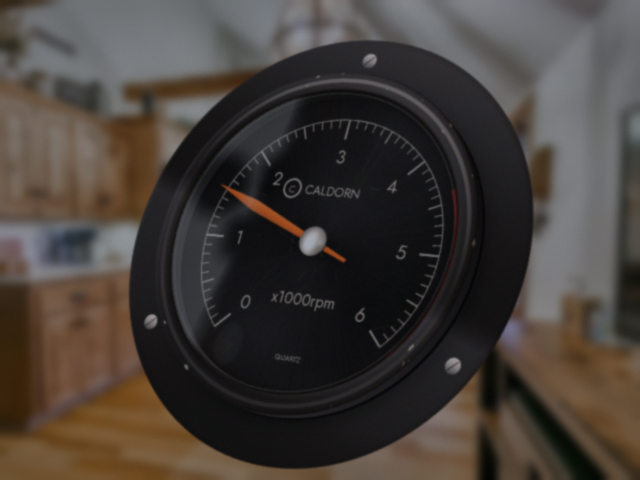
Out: 1500rpm
